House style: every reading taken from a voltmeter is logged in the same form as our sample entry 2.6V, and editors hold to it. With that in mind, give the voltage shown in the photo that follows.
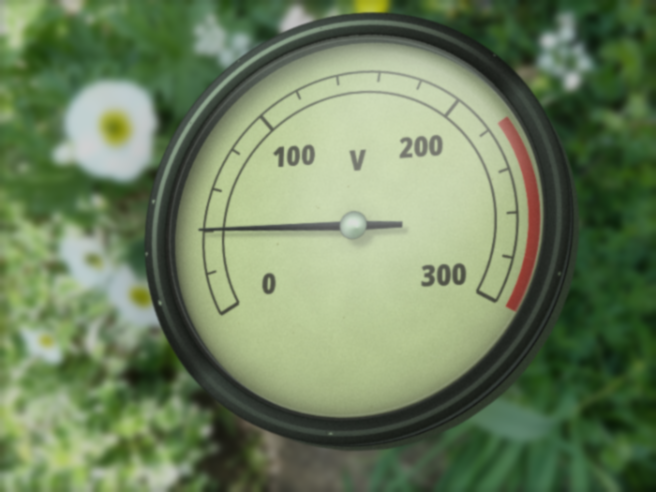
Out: 40V
